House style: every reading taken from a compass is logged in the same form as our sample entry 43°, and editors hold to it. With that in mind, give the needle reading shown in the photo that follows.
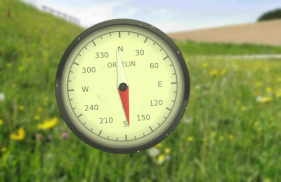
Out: 175°
